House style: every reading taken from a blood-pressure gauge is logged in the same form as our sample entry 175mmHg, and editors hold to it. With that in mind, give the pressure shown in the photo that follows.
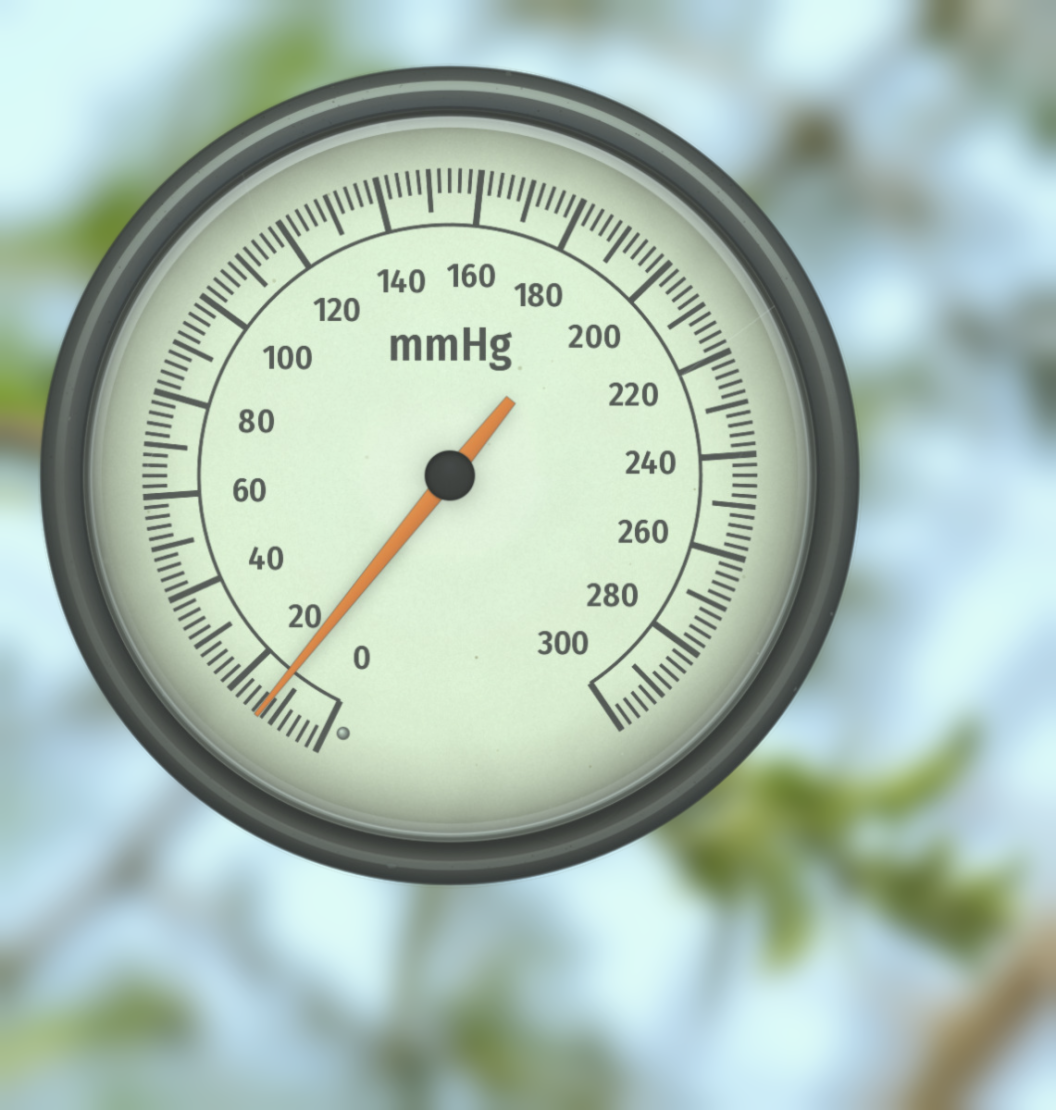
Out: 13mmHg
